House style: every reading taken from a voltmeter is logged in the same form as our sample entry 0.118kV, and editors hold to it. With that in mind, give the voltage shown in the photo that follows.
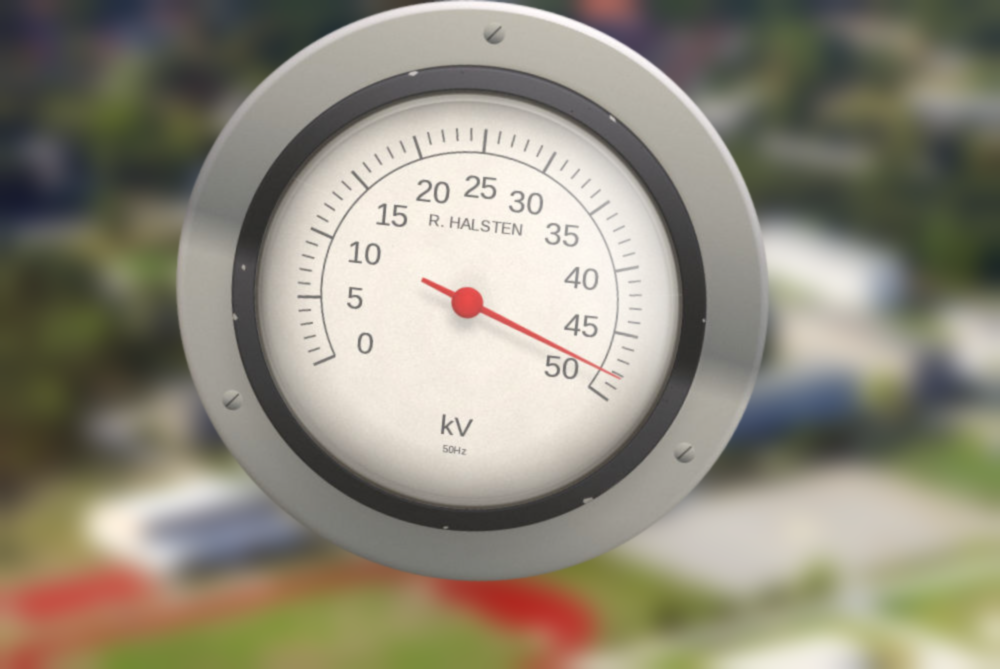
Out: 48kV
